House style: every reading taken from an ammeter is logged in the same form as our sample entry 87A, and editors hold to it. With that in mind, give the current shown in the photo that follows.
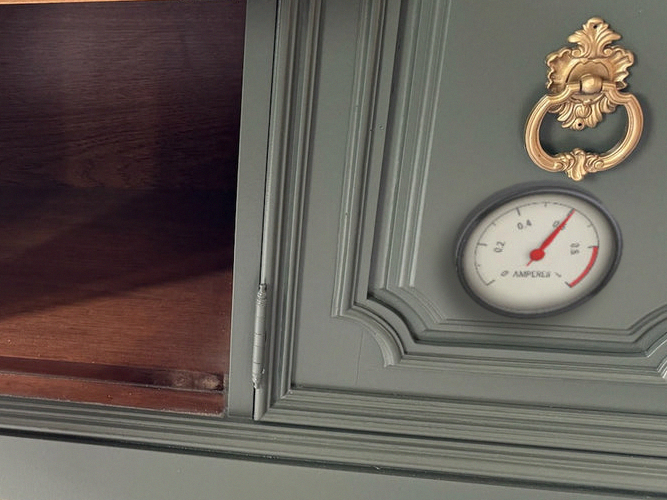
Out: 0.6A
